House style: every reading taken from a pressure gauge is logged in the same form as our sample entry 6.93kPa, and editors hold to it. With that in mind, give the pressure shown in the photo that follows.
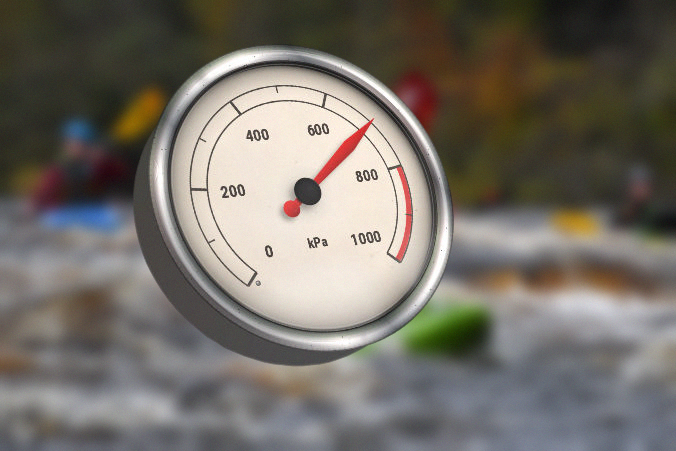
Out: 700kPa
